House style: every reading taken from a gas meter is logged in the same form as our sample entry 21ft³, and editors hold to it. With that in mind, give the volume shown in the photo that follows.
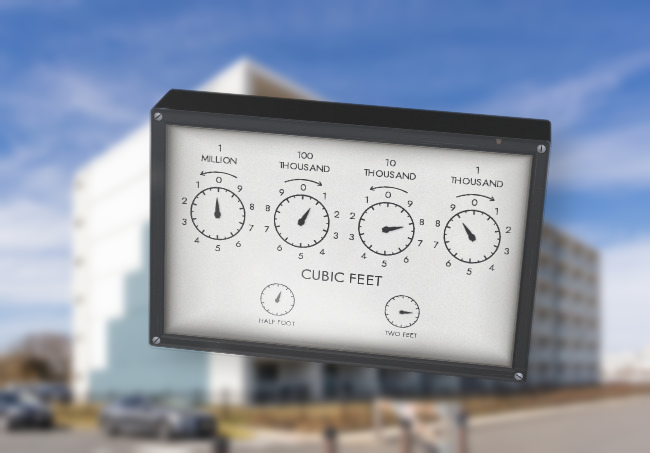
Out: 7900ft³
